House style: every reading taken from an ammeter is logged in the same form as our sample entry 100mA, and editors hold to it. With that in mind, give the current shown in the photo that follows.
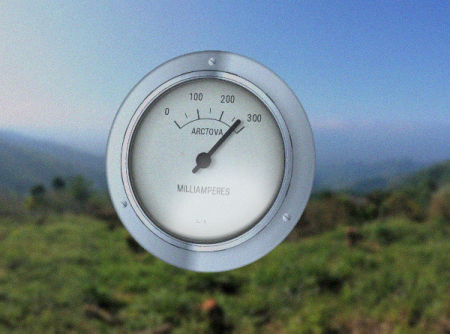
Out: 275mA
